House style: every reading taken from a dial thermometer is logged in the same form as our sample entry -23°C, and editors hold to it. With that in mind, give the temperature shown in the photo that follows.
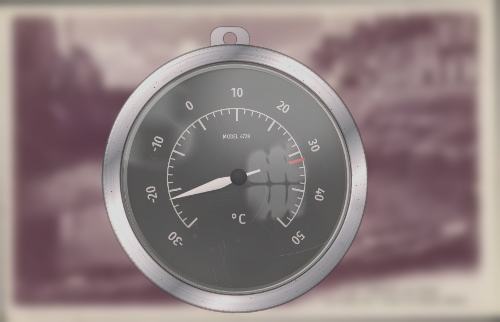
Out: -22°C
